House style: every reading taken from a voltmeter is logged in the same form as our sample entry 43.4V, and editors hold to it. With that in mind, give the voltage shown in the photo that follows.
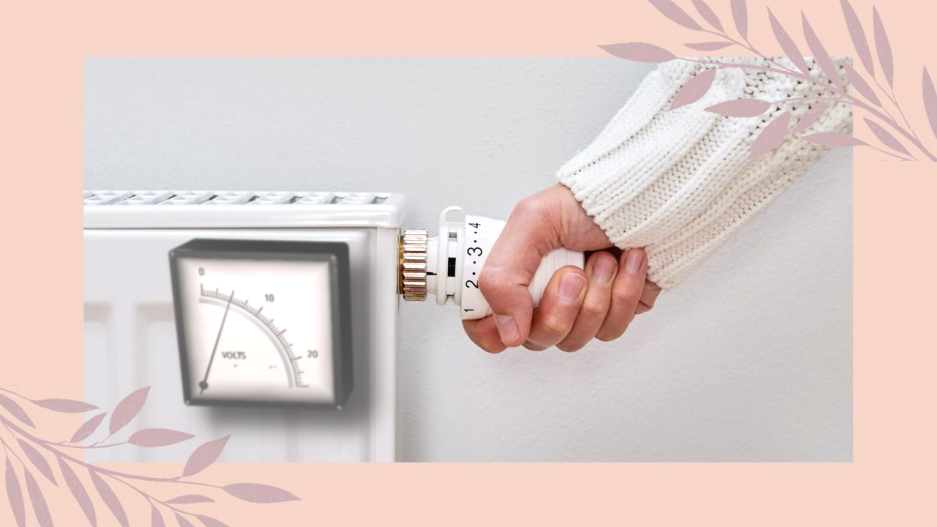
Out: 5V
